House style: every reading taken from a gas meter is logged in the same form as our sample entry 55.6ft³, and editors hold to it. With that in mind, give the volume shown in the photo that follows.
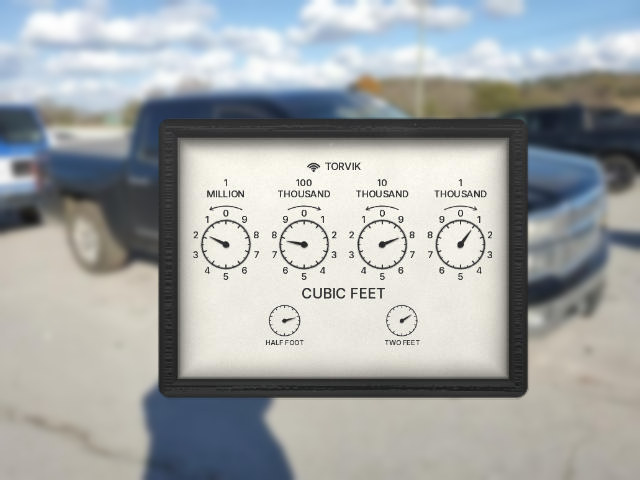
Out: 178100ft³
